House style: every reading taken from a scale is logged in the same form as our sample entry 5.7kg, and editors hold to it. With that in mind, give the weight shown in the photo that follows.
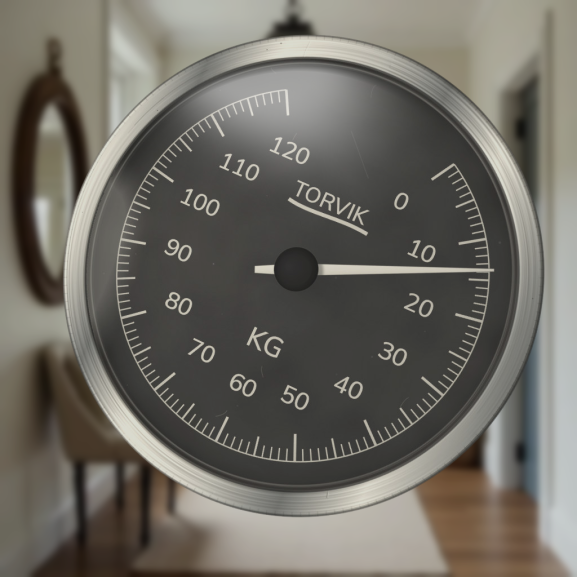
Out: 14kg
